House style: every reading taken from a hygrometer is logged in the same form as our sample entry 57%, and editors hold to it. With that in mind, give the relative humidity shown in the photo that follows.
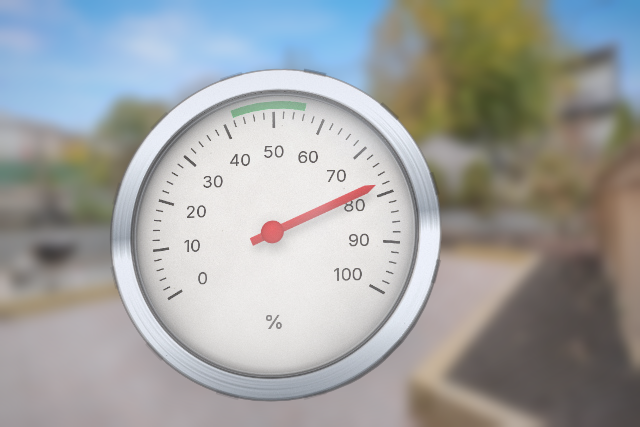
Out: 78%
